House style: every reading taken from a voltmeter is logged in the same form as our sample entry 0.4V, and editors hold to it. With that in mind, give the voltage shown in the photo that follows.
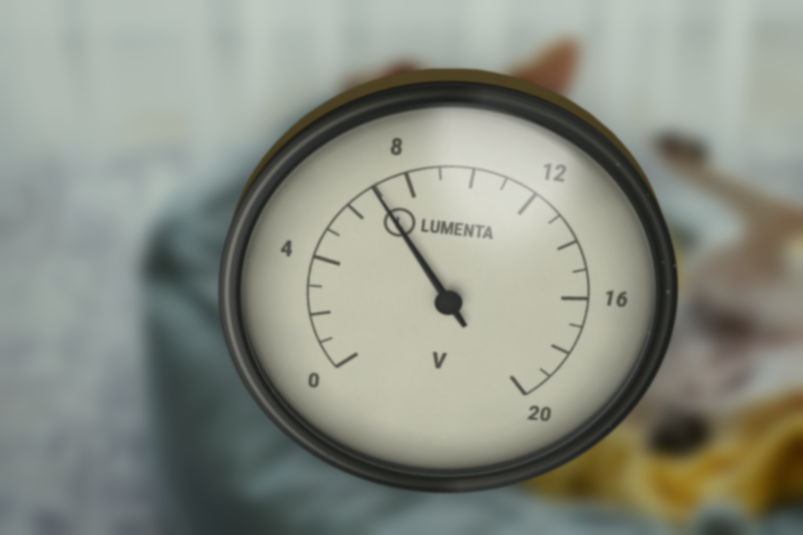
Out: 7V
